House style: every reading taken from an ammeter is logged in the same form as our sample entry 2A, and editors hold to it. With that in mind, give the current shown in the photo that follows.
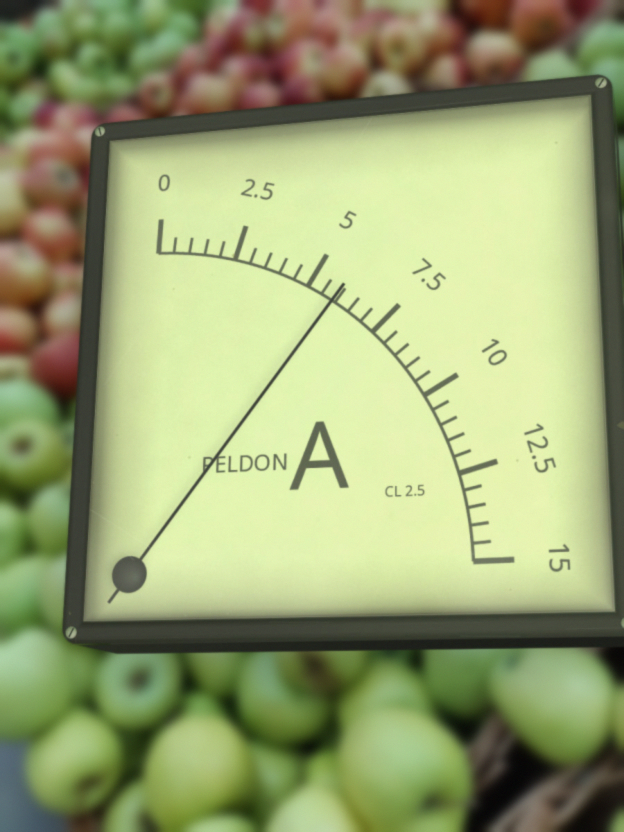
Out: 6A
